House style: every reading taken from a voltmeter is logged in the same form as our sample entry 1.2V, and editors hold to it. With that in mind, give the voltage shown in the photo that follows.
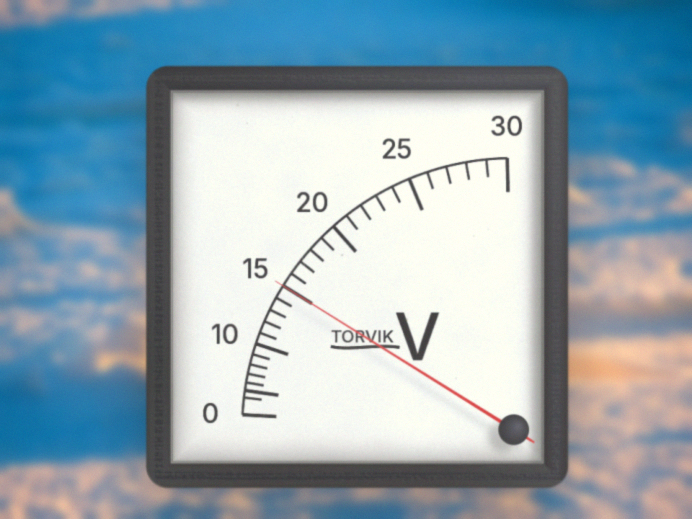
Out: 15V
